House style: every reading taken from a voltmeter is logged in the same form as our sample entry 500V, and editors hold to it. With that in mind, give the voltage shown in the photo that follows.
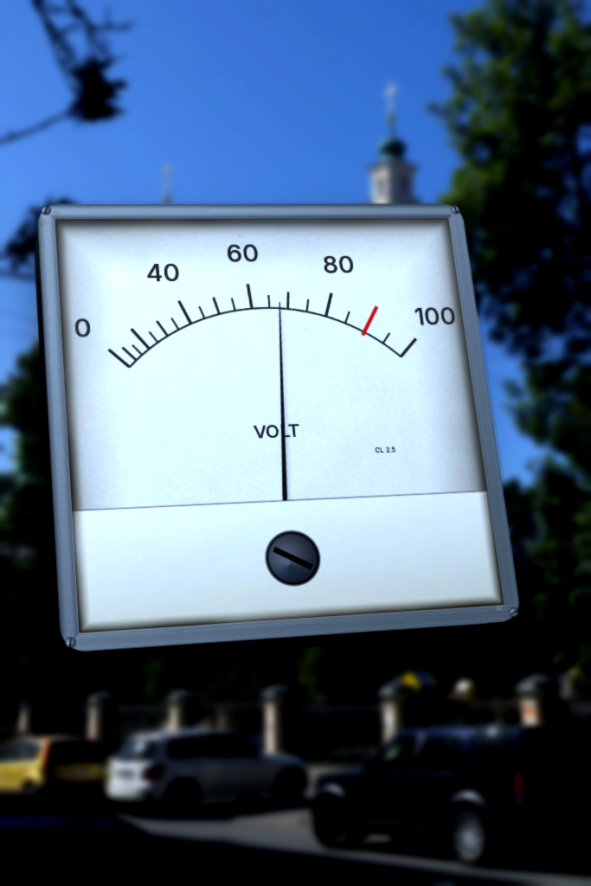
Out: 67.5V
